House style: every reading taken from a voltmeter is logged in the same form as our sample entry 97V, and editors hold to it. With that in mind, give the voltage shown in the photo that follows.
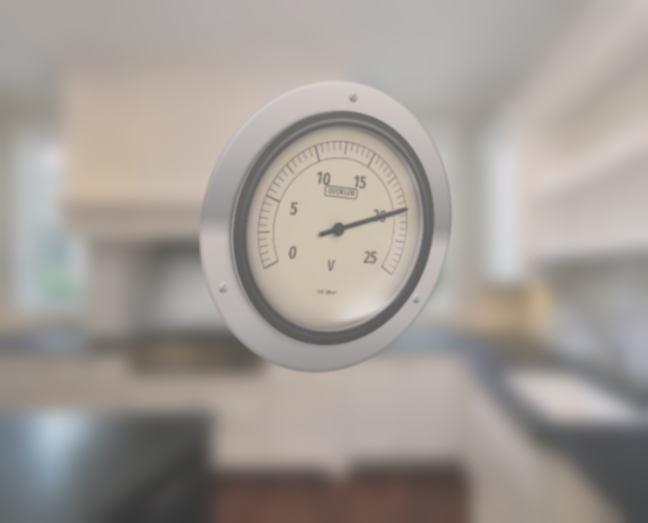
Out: 20V
